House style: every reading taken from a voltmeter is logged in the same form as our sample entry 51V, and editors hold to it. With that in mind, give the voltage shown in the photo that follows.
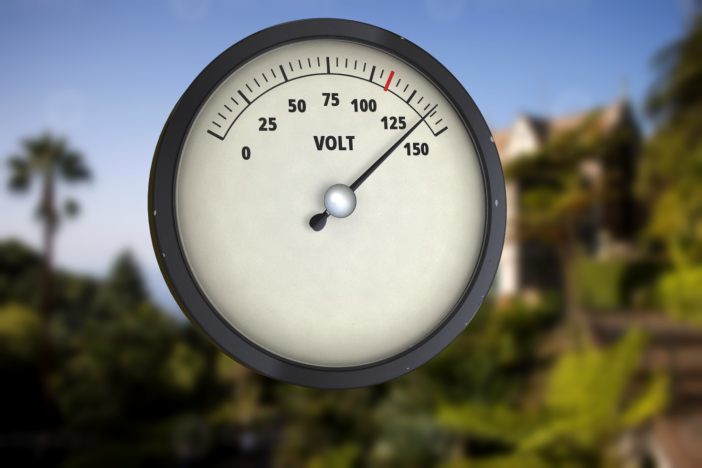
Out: 137.5V
